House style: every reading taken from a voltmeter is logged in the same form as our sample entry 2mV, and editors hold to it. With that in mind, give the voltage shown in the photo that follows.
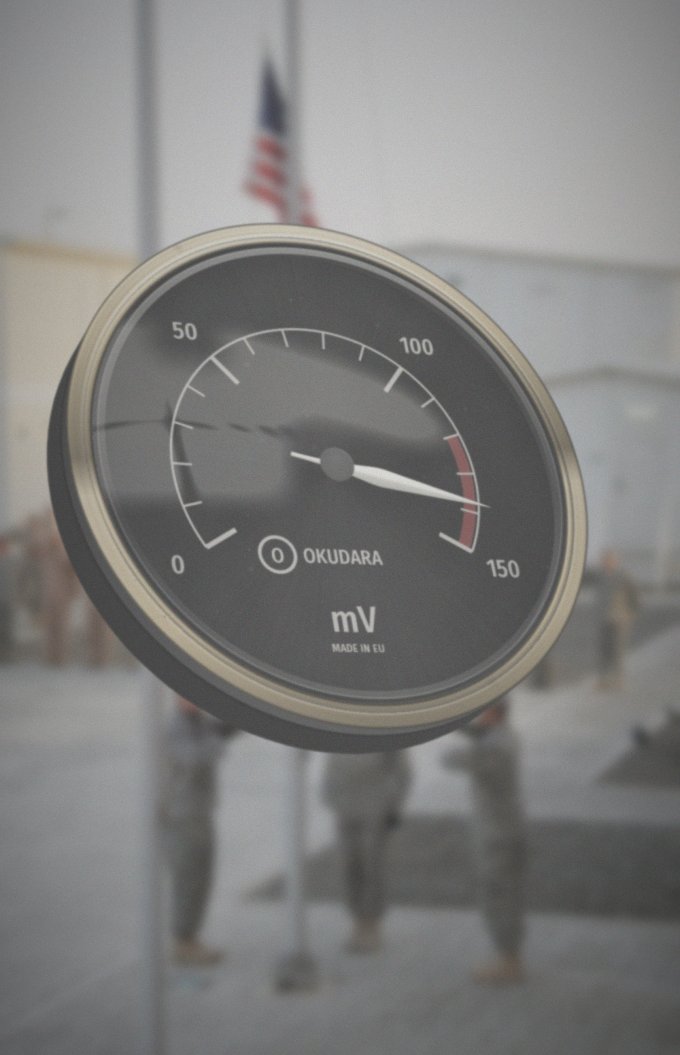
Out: 140mV
